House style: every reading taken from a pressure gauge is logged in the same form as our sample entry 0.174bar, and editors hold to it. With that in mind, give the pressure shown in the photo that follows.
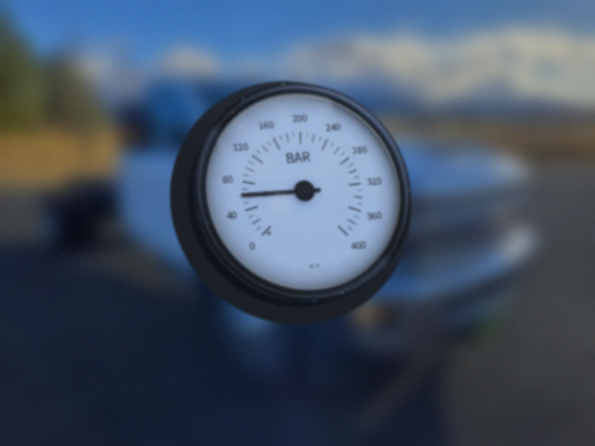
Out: 60bar
